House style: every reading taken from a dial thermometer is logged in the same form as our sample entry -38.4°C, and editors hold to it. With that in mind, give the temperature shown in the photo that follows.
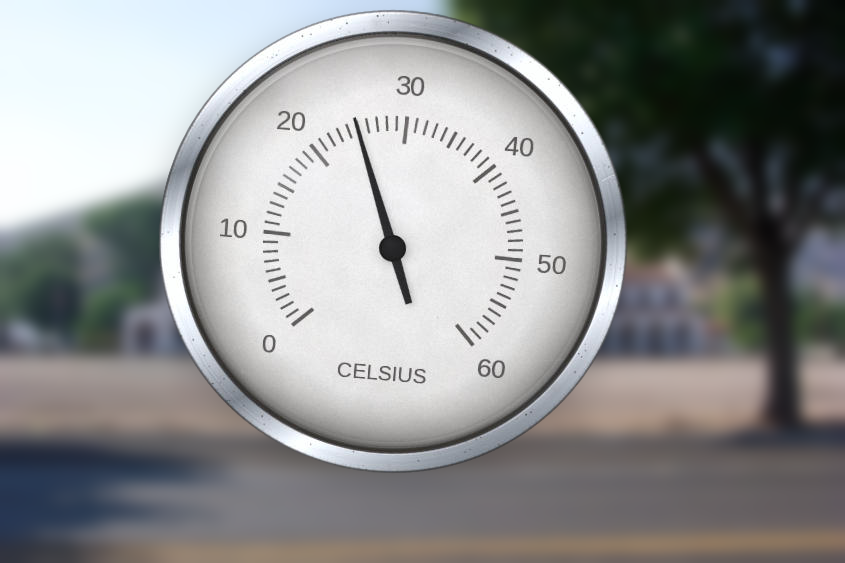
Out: 25°C
